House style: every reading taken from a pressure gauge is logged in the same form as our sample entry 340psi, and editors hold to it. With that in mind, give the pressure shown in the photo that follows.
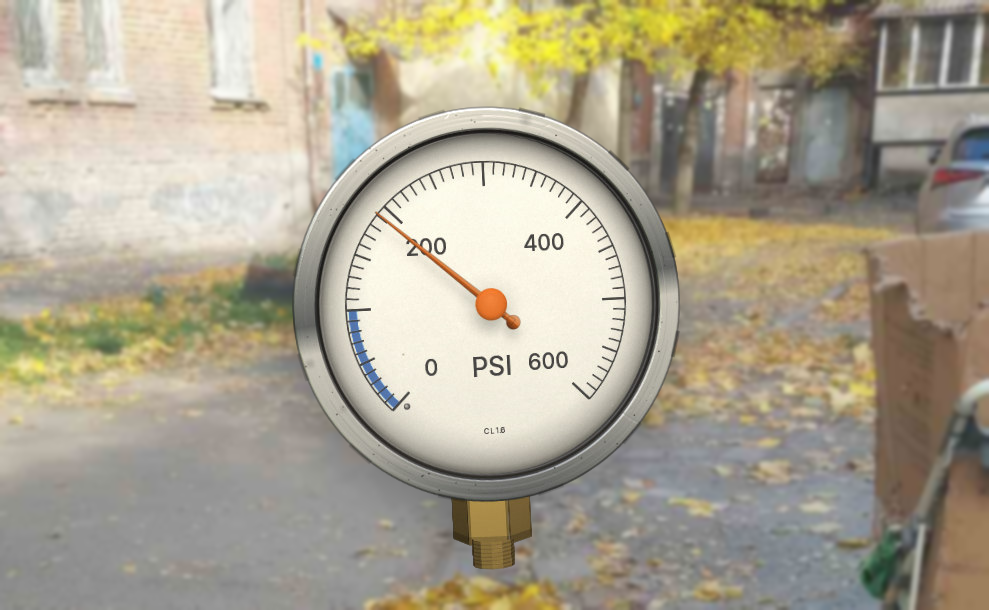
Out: 190psi
